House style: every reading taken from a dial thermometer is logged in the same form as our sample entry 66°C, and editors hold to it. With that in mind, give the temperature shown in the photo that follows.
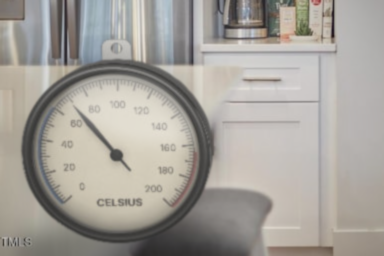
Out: 70°C
